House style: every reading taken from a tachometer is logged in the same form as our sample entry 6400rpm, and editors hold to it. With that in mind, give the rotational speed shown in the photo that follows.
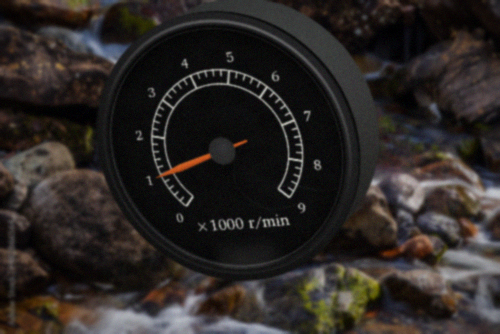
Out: 1000rpm
